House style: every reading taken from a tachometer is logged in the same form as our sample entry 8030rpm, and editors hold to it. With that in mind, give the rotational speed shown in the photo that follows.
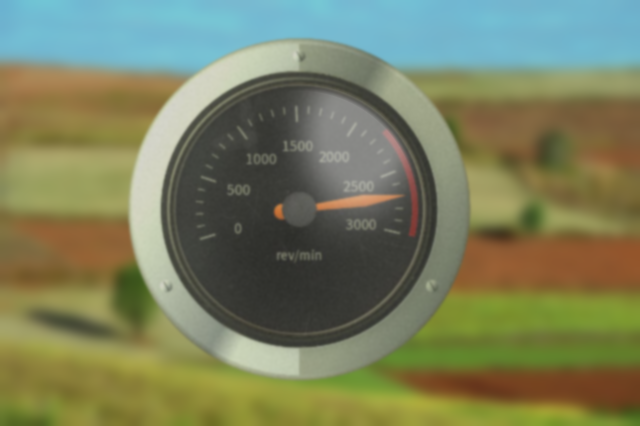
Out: 2700rpm
